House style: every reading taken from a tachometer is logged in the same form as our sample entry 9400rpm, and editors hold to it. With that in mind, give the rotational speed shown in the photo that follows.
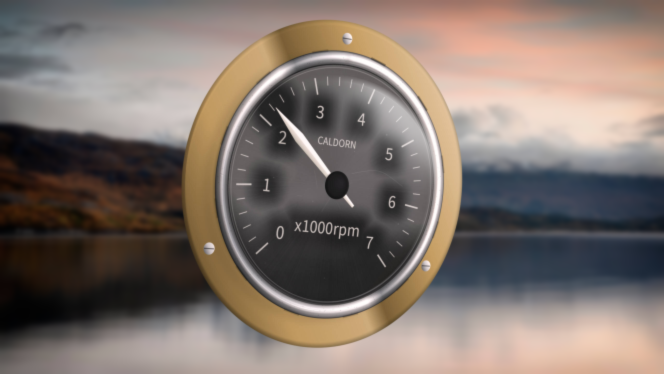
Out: 2200rpm
